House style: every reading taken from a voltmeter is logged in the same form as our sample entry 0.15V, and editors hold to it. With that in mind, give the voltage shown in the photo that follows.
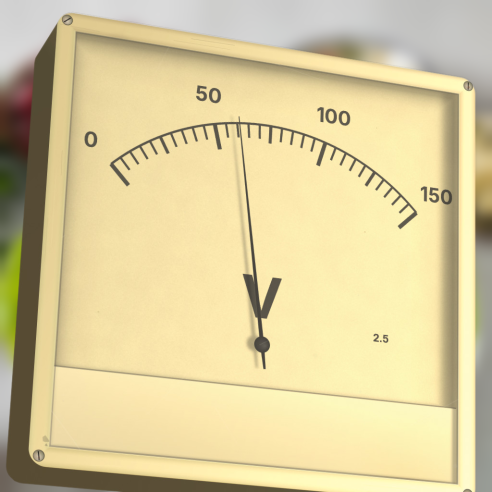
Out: 60V
